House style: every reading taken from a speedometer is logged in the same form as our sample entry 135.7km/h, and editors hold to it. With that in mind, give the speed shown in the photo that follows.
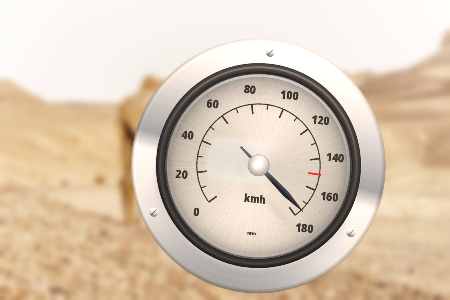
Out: 175km/h
